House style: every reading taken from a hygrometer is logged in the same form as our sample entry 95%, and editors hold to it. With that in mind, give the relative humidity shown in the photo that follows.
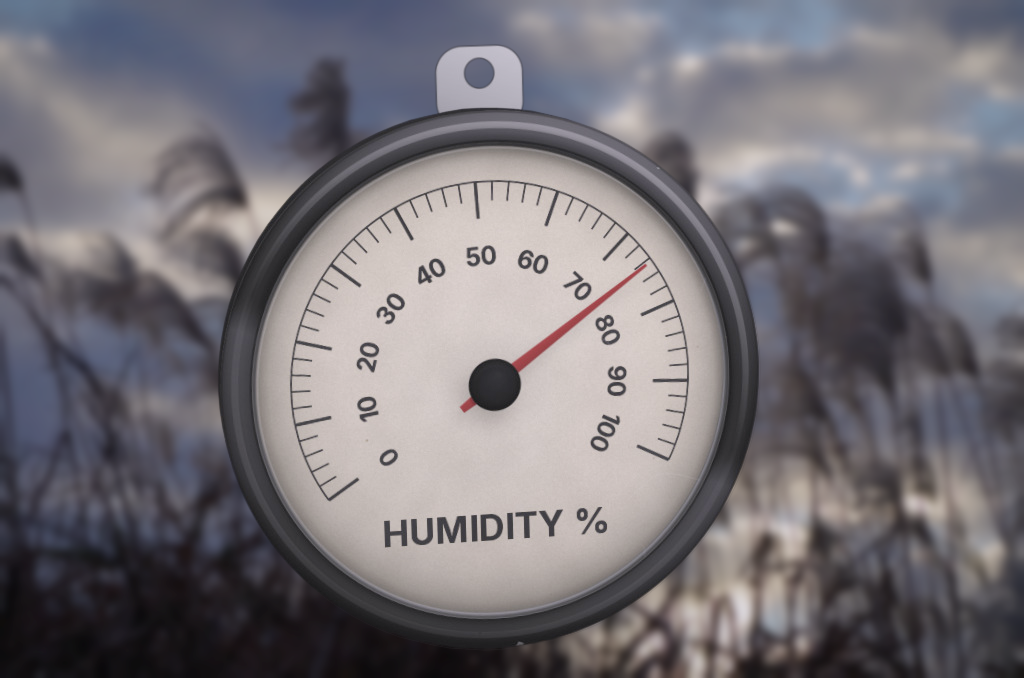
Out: 74%
